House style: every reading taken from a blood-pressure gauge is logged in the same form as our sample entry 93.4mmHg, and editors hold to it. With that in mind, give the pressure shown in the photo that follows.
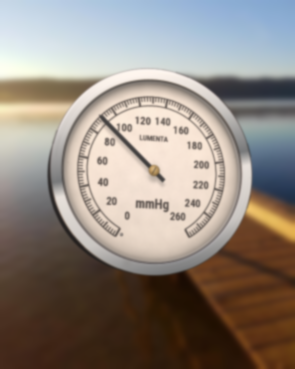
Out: 90mmHg
